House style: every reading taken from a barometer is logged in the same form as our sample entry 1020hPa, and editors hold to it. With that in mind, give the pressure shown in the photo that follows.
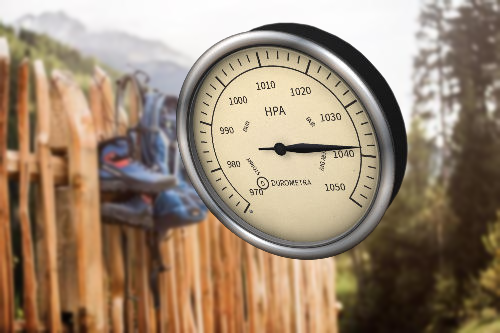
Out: 1038hPa
